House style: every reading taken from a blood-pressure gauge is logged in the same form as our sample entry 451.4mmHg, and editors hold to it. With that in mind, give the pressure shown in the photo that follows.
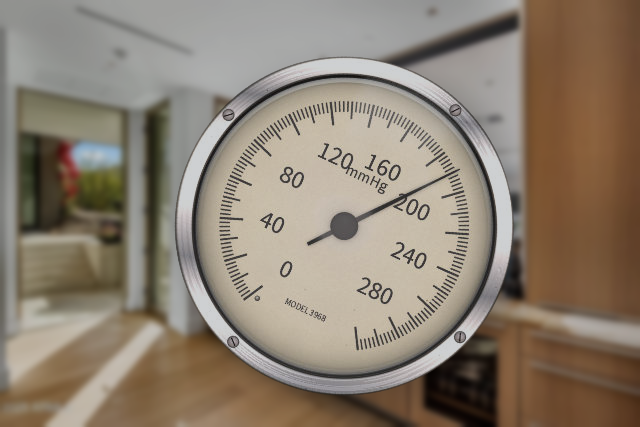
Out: 190mmHg
